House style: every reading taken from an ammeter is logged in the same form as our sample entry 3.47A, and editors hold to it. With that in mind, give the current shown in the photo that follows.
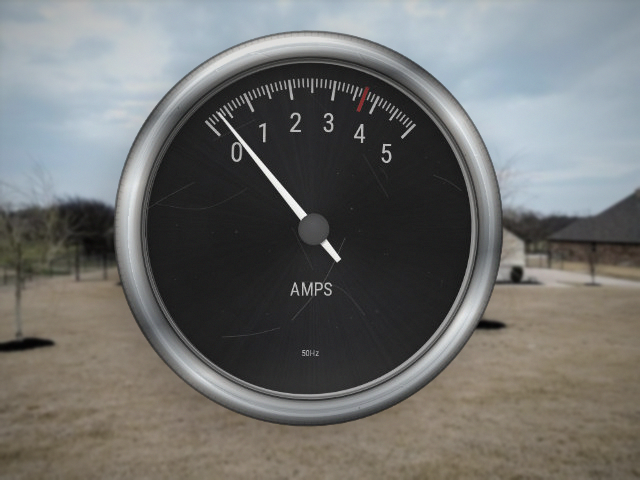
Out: 0.3A
